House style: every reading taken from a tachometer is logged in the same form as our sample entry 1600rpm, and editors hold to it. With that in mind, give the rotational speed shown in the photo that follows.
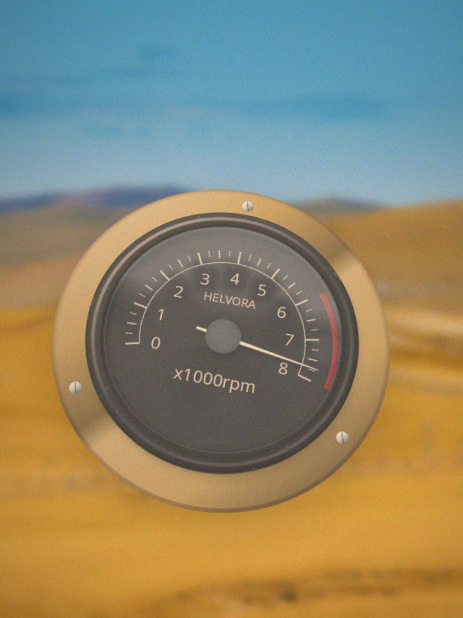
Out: 7750rpm
